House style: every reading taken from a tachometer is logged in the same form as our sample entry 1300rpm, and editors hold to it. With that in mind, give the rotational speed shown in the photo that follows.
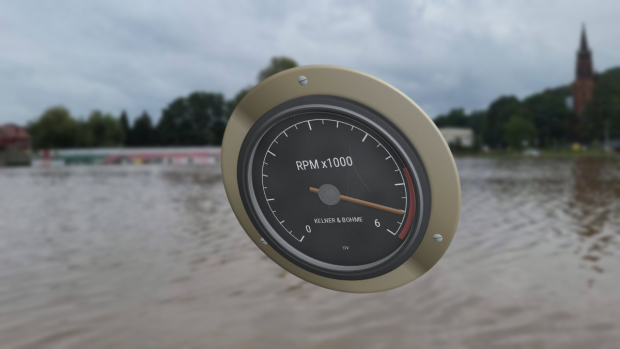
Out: 5500rpm
